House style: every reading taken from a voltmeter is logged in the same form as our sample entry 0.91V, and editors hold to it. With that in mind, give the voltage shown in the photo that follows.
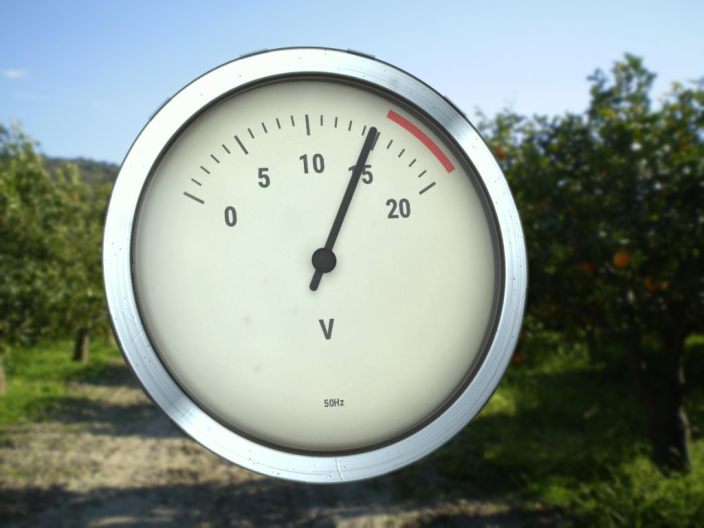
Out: 14.5V
